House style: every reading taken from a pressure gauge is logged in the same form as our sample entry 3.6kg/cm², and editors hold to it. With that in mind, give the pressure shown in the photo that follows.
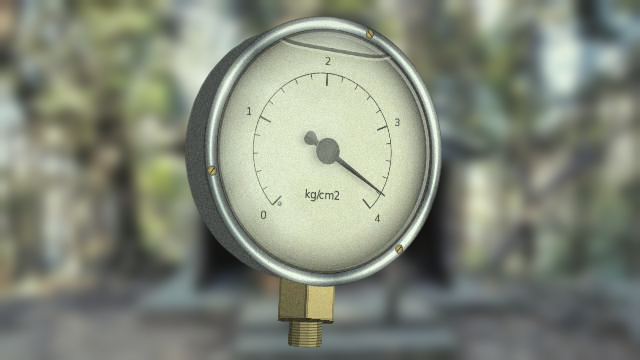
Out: 3.8kg/cm²
